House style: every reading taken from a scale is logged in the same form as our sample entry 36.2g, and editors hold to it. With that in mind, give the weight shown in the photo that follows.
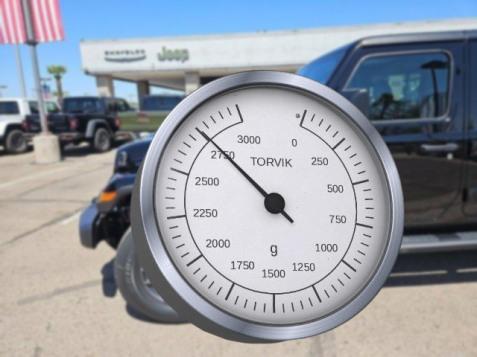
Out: 2750g
